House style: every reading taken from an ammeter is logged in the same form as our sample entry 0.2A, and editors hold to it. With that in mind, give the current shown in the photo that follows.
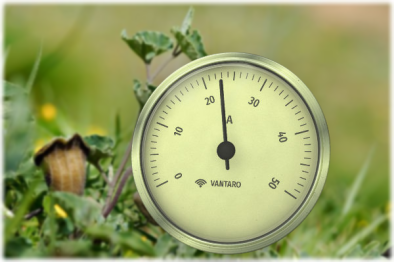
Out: 23A
